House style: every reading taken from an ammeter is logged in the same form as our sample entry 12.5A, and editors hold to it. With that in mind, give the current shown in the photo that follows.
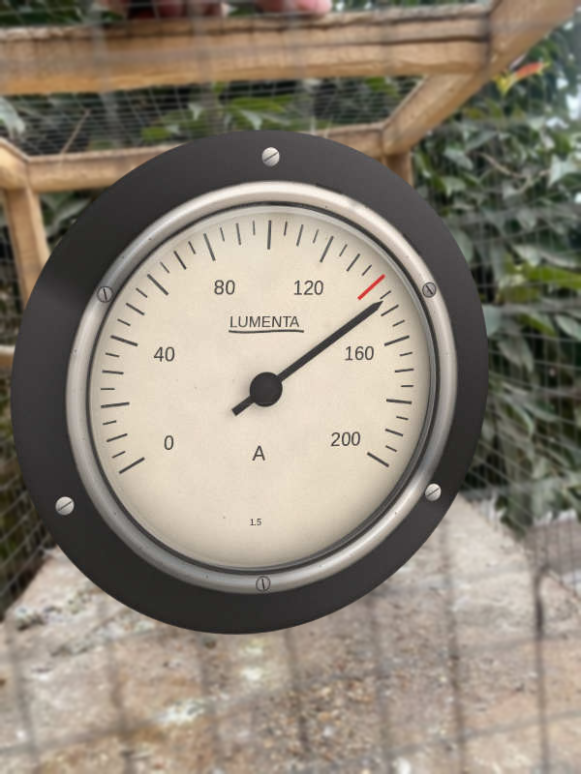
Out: 145A
